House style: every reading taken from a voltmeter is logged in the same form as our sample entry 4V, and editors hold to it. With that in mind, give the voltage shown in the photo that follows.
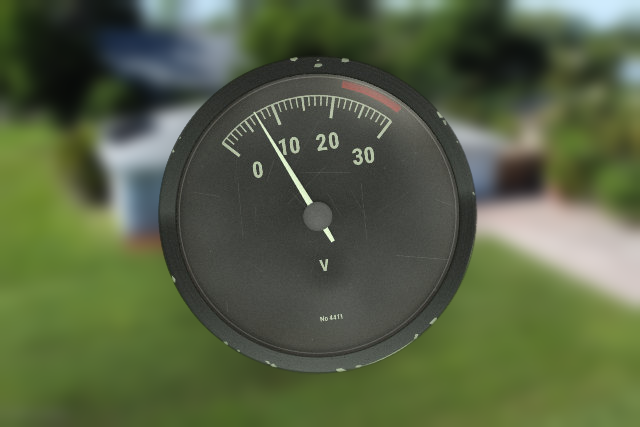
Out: 7V
